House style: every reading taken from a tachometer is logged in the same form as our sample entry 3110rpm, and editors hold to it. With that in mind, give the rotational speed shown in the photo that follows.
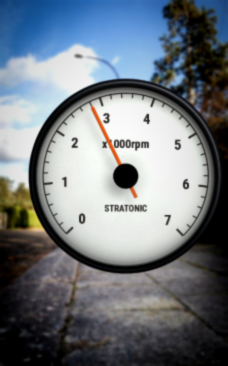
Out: 2800rpm
